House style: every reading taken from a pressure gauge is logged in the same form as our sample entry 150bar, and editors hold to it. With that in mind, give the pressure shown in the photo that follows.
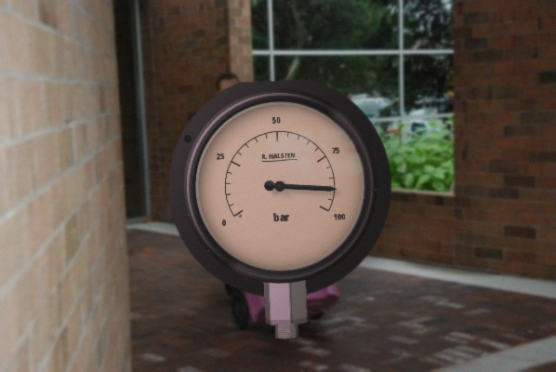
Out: 90bar
